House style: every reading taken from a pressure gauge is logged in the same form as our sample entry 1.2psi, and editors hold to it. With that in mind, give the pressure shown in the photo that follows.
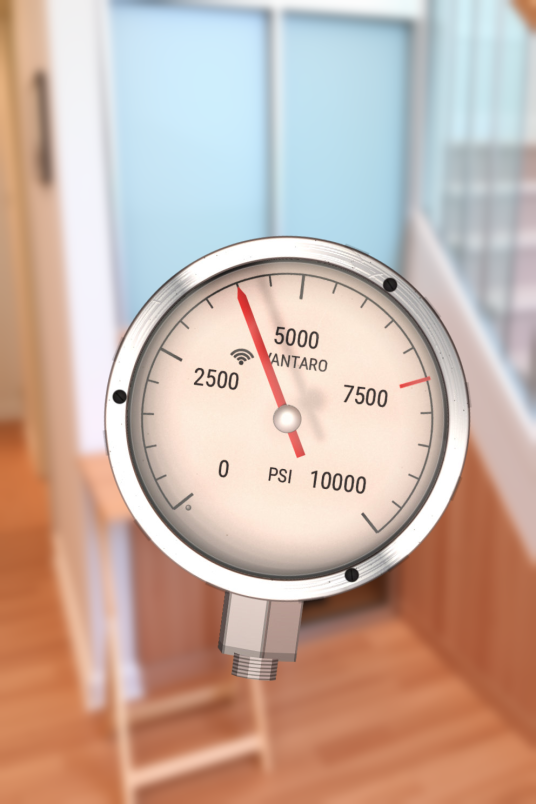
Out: 4000psi
